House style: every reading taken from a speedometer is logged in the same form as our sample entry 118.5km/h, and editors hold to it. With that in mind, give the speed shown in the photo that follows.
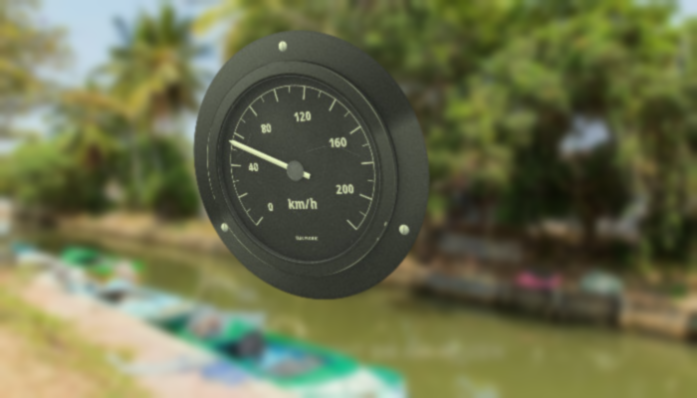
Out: 55km/h
